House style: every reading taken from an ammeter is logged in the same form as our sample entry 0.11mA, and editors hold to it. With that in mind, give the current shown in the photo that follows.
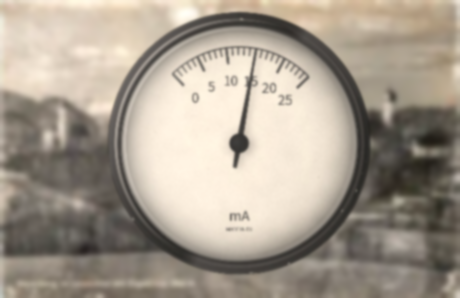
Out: 15mA
